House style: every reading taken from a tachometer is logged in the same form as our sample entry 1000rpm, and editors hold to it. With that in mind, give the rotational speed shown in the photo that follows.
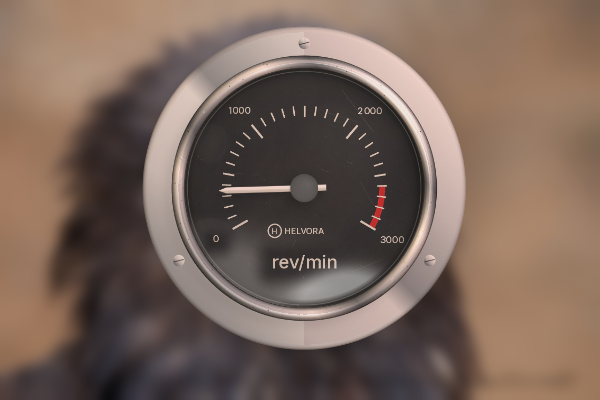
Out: 350rpm
